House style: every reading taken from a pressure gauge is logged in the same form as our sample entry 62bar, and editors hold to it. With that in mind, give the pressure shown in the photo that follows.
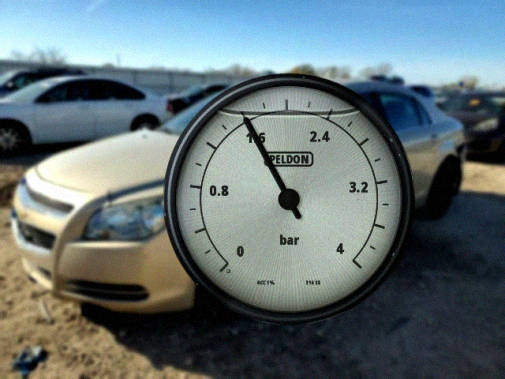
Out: 1.6bar
